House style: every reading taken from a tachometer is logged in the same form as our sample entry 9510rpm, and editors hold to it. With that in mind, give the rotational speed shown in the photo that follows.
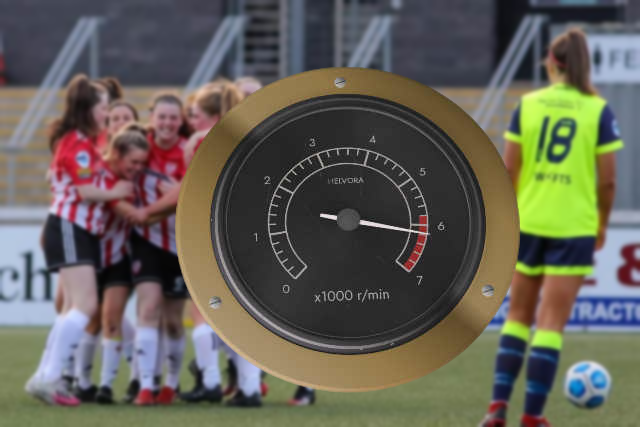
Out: 6200rpm
